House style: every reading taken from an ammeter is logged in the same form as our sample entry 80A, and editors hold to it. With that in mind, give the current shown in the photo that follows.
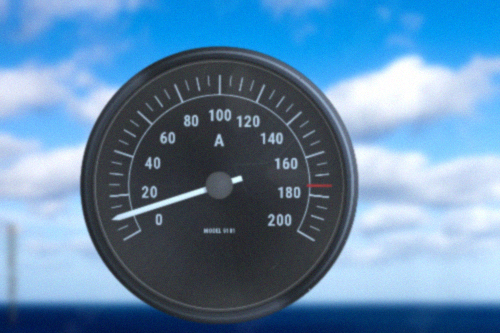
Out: 10A
